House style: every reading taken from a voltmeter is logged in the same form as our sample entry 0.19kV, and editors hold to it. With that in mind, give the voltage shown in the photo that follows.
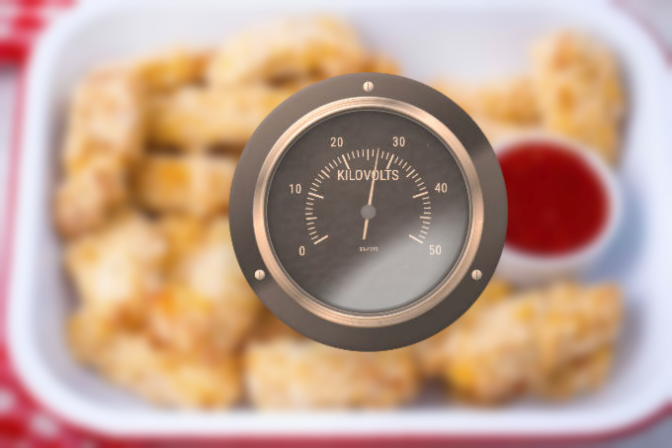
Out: 27kV
